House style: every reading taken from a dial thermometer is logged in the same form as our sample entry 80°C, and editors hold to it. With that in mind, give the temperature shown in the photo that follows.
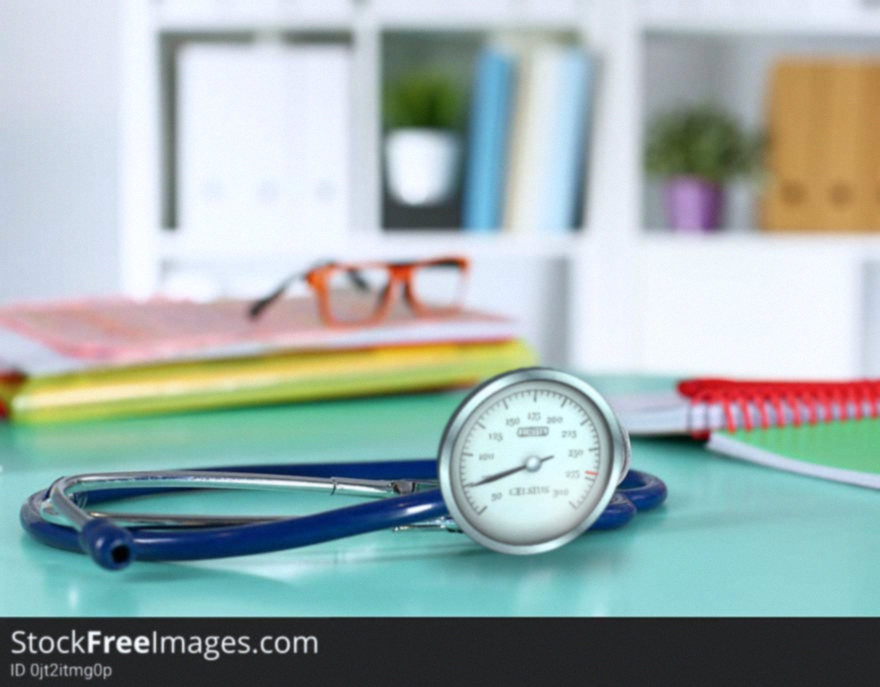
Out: 75°C
